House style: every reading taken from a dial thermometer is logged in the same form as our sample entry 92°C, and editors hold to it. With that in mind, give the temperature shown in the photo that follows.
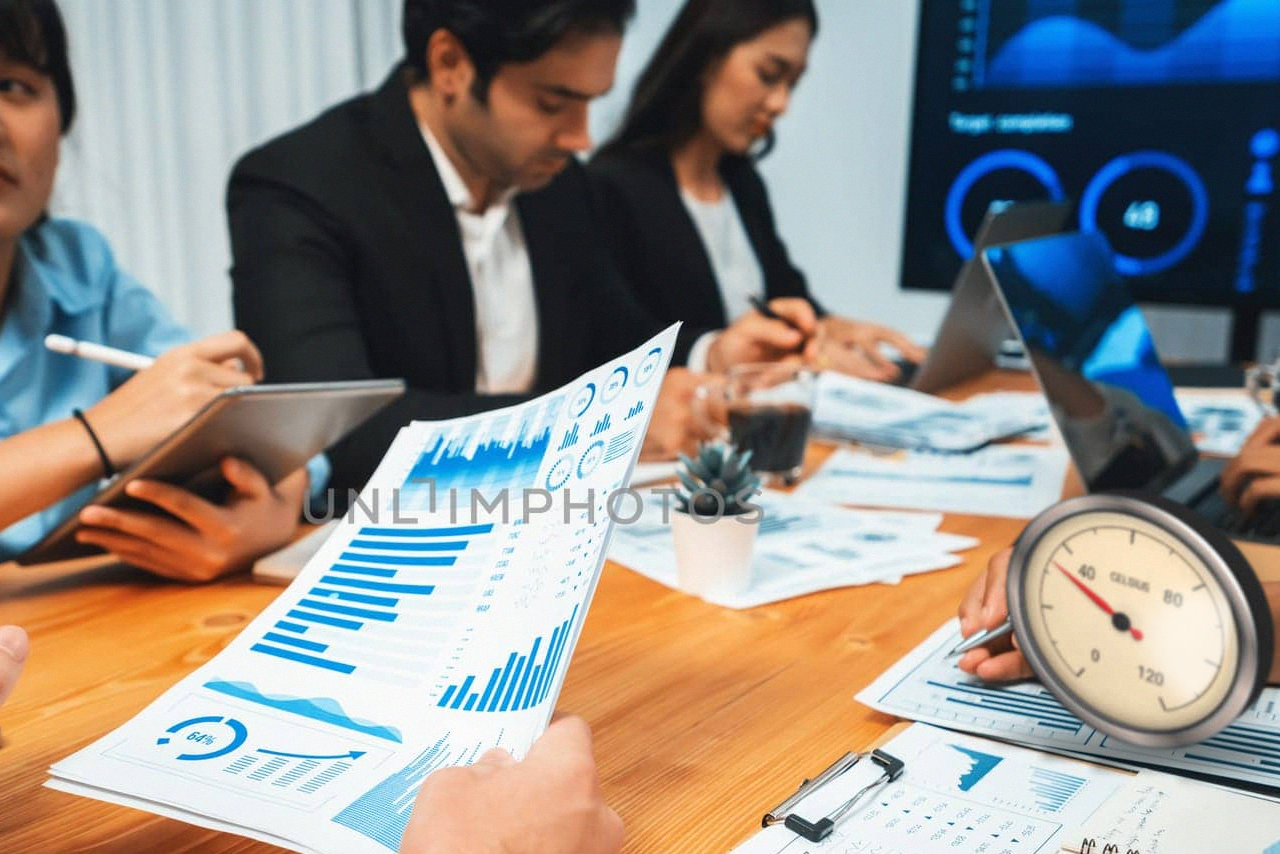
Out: 35°C
